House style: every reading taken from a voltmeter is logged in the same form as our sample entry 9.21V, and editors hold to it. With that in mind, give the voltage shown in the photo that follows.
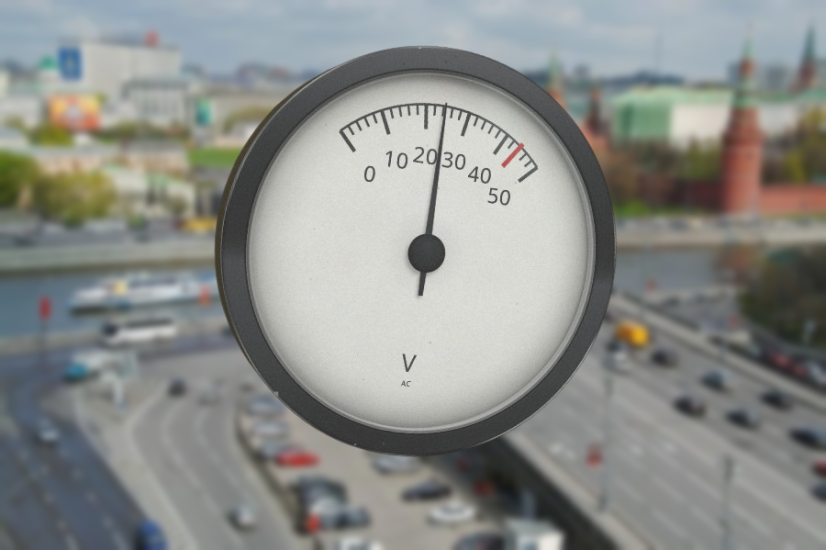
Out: 24V
